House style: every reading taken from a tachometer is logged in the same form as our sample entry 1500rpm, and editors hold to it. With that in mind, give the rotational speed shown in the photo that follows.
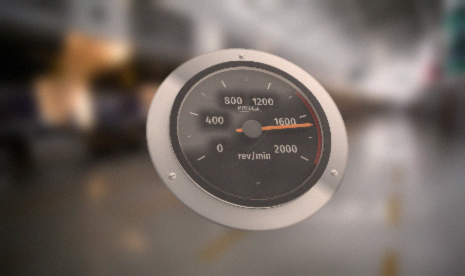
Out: 1700rpm
